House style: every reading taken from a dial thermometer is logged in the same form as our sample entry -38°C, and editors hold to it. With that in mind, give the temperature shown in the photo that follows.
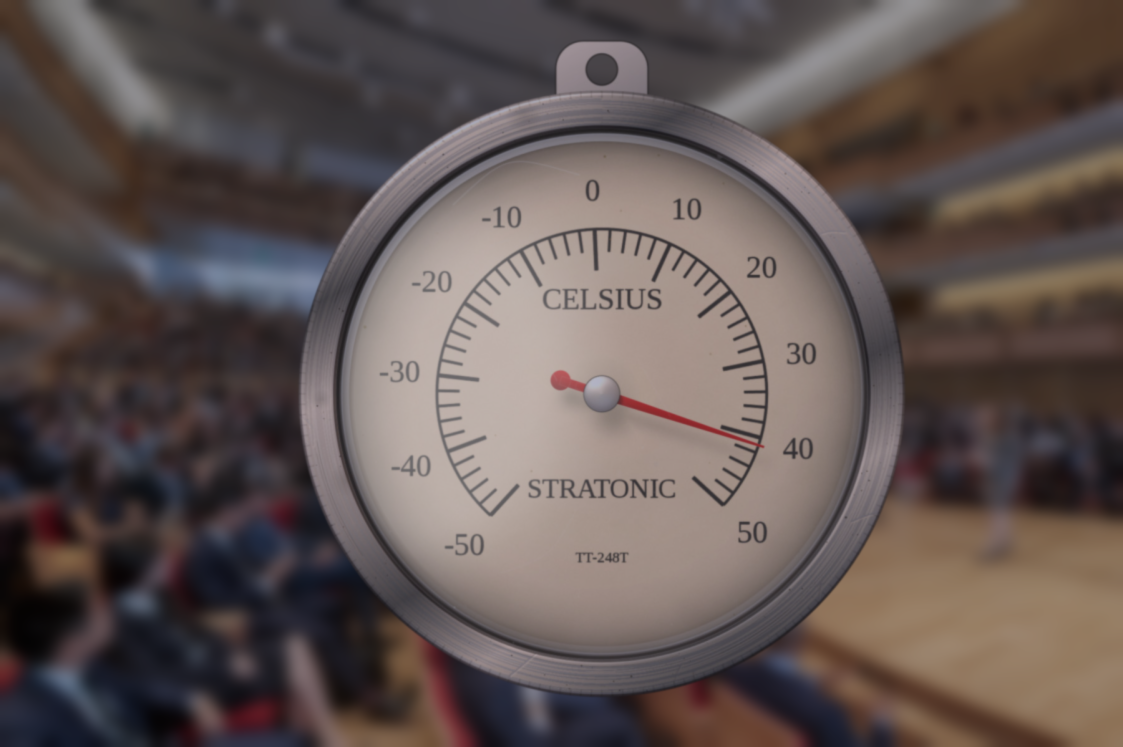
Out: 41°C
